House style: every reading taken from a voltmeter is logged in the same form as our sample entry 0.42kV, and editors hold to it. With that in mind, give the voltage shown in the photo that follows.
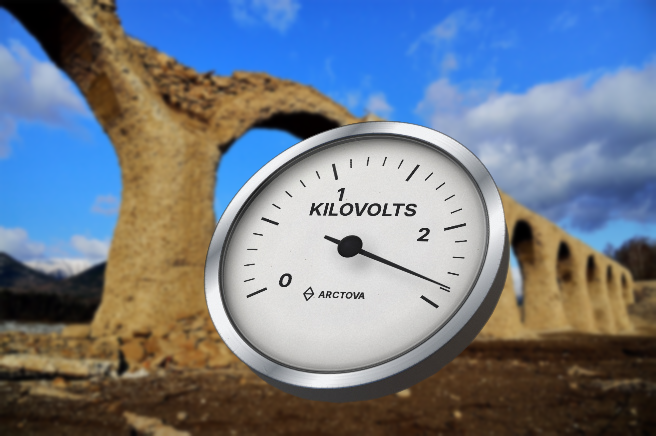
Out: 2.4kV
